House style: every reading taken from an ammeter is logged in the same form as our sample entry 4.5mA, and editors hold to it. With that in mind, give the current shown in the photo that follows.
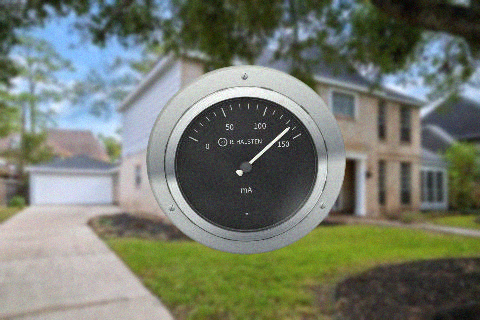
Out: 135mA
